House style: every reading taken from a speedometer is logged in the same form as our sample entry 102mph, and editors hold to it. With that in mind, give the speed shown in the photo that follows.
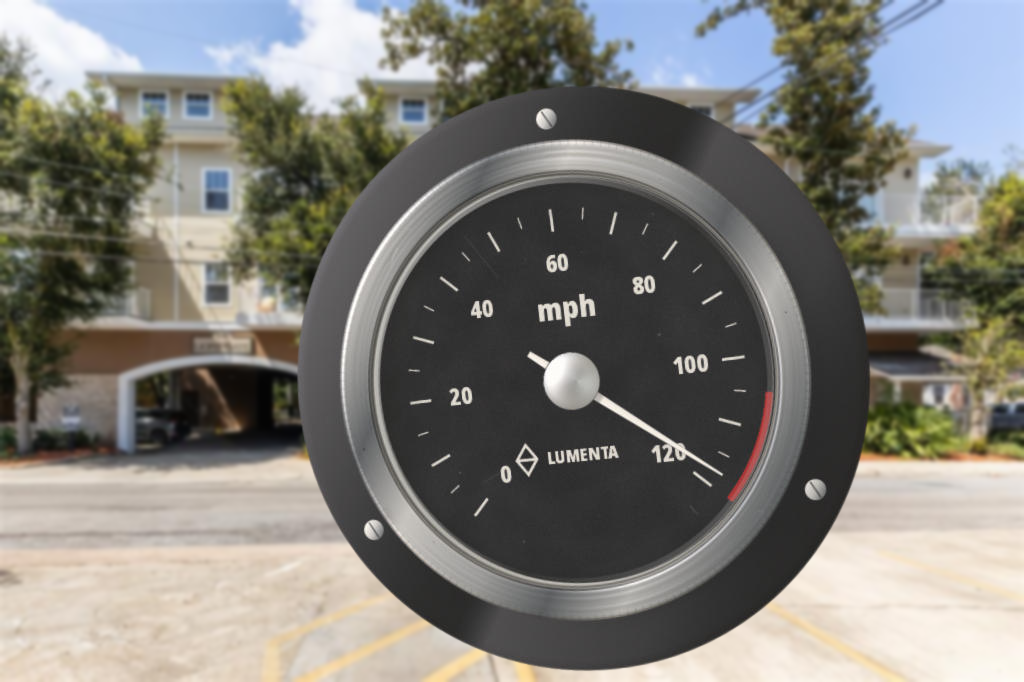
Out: 117.5mph
